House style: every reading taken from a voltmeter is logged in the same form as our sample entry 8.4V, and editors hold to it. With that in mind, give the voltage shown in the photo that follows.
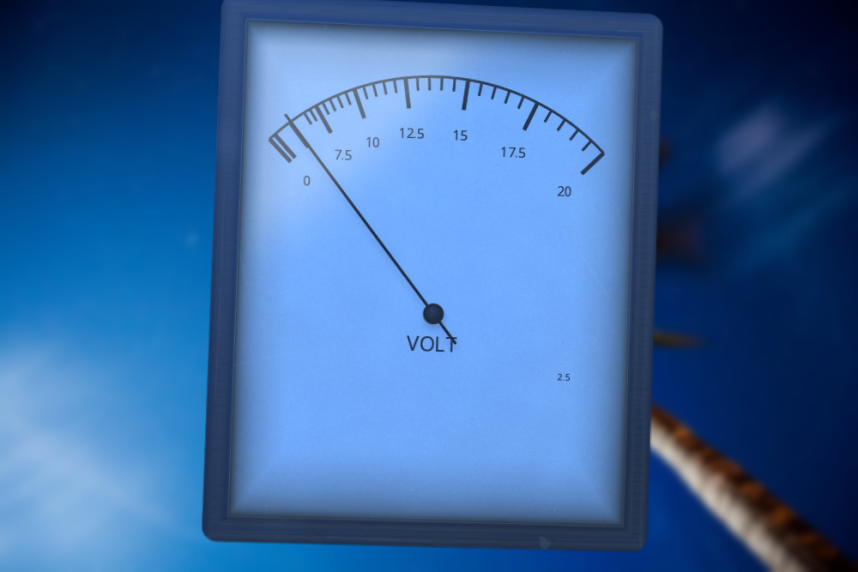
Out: 5V
